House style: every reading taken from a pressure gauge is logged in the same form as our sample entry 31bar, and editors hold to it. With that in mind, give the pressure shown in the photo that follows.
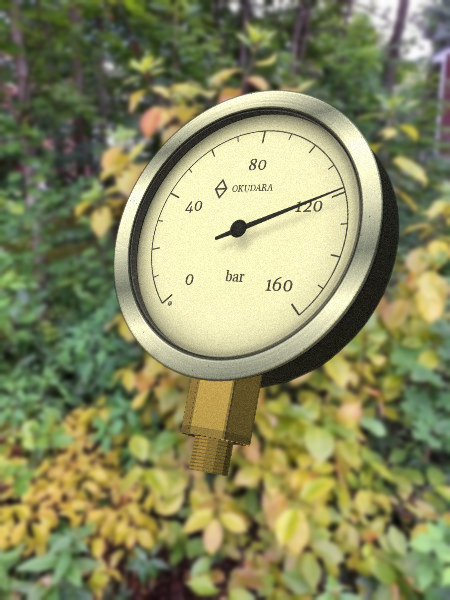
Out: 120bar
